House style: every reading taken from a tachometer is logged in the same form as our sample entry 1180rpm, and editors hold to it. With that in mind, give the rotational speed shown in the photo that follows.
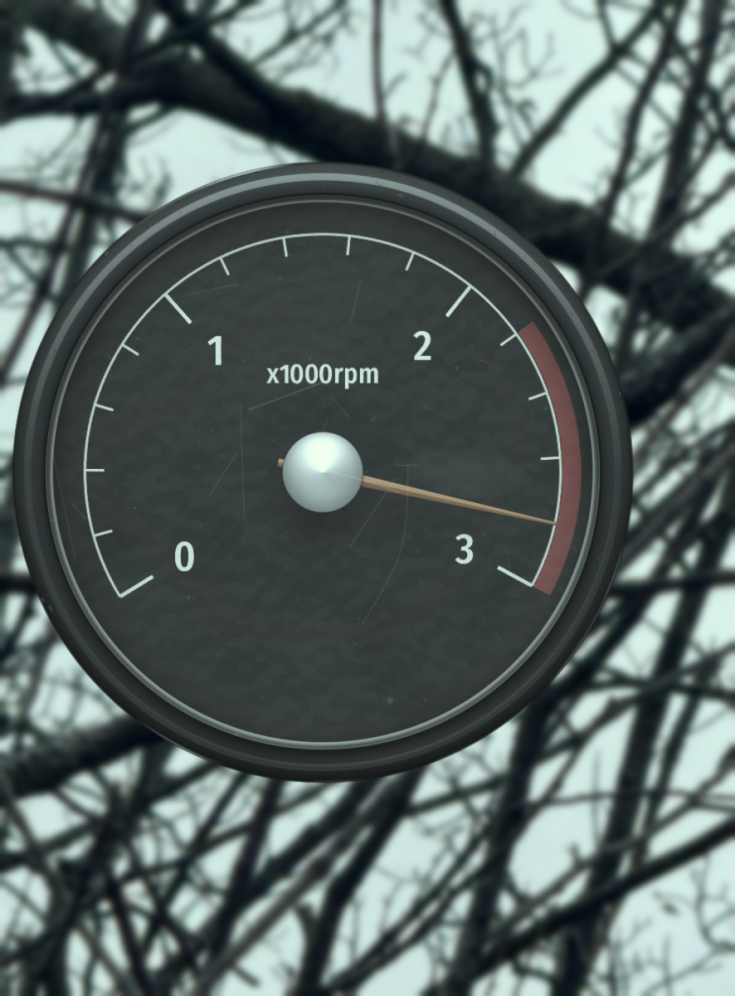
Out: 2800rpm
